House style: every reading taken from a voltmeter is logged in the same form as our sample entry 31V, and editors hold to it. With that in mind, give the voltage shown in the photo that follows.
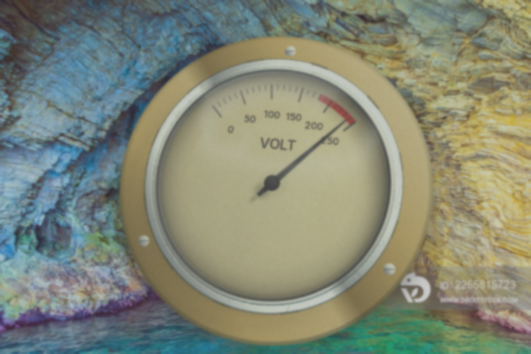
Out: 240V
